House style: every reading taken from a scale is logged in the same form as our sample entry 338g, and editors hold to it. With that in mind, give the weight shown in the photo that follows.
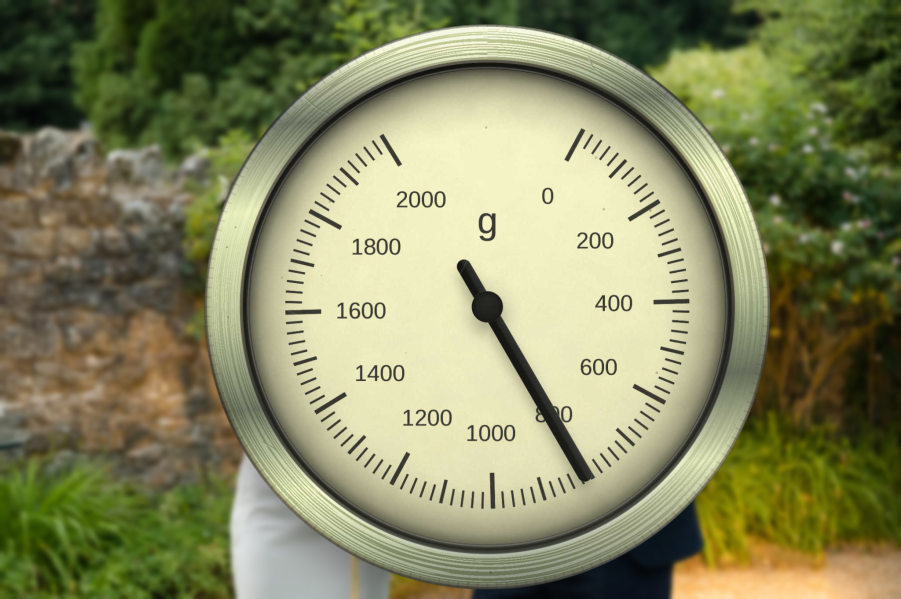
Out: 810g
